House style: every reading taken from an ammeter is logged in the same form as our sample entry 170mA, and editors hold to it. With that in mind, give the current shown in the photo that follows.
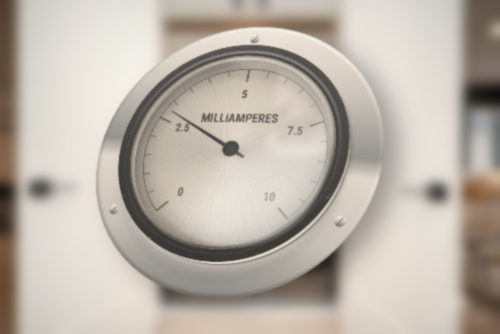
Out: 2.75mA
